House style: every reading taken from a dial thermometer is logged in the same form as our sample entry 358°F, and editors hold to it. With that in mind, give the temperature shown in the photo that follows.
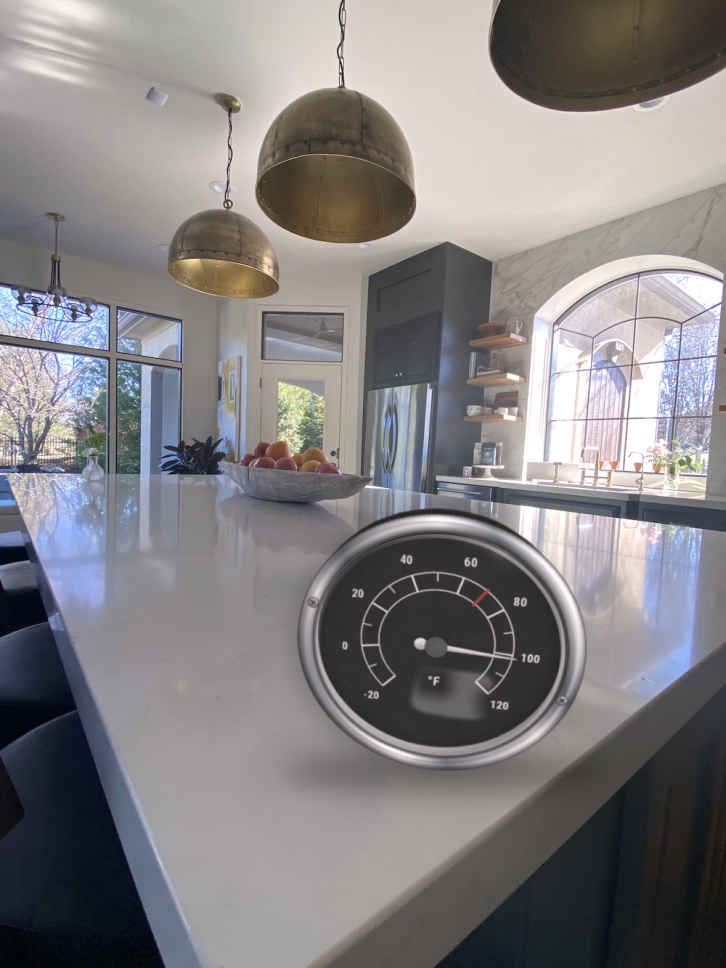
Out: 100°F
